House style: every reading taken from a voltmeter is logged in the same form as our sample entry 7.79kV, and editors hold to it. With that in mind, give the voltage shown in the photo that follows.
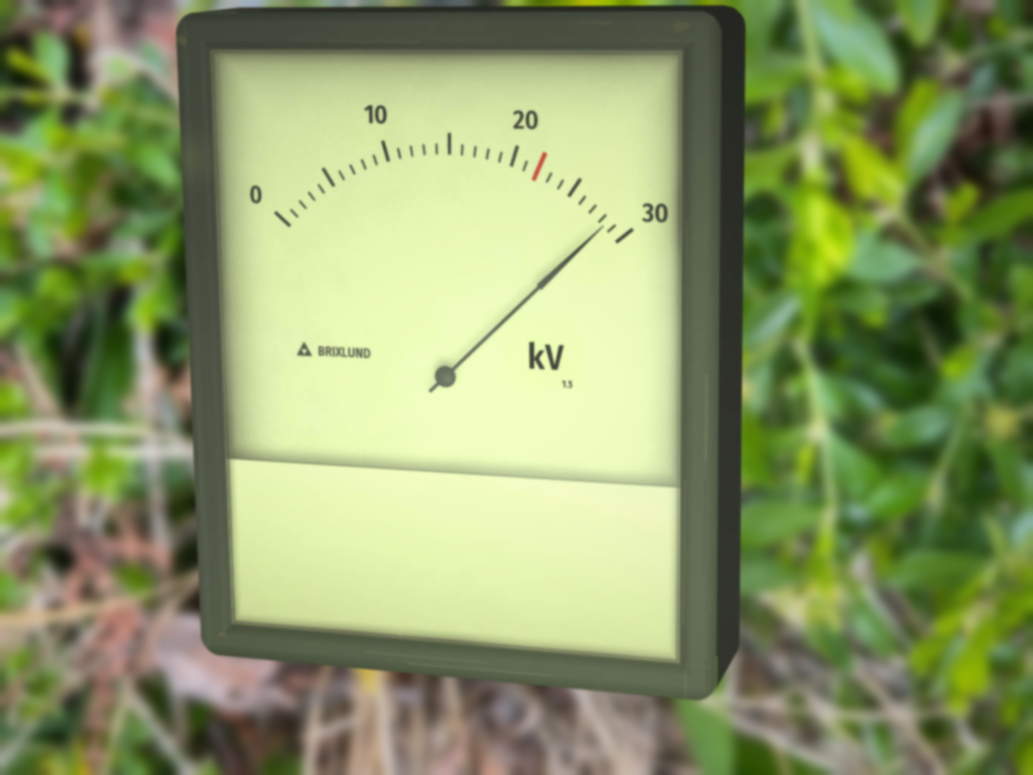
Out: 28.5kV
